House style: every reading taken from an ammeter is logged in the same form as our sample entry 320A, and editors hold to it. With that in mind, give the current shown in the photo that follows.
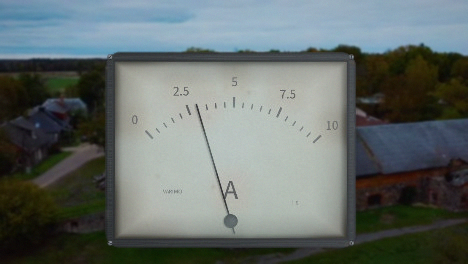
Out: 3A
